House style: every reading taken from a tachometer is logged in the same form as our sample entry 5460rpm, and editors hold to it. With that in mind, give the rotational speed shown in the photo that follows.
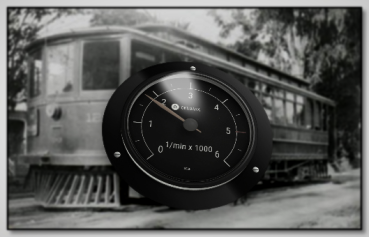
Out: 1750rpm
